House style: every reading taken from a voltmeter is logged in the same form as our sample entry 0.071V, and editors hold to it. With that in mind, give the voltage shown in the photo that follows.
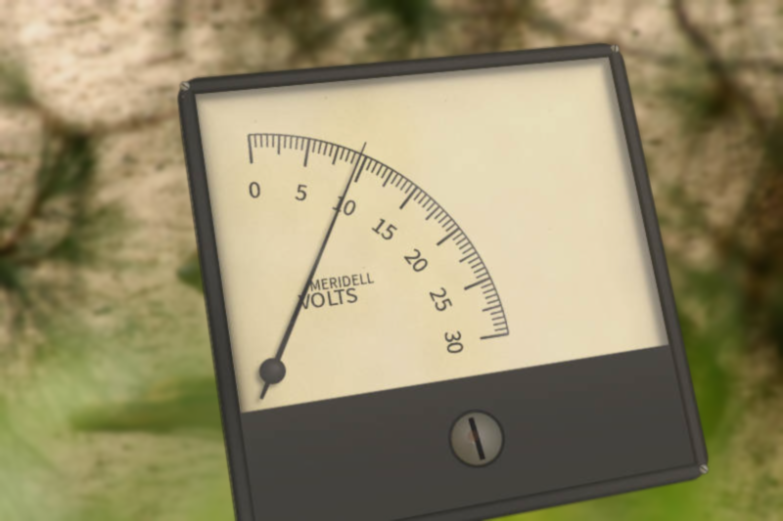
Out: 9.5V
